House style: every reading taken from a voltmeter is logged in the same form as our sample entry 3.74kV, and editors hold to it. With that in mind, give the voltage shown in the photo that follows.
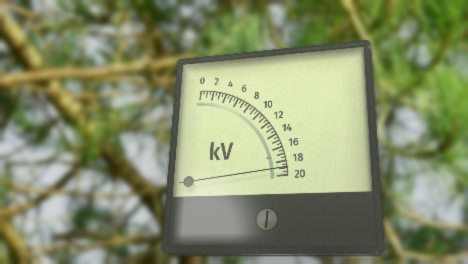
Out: 19kV
